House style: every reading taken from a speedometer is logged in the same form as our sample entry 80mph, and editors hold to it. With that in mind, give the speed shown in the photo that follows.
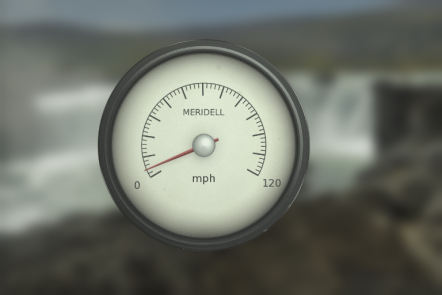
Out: 4mph
